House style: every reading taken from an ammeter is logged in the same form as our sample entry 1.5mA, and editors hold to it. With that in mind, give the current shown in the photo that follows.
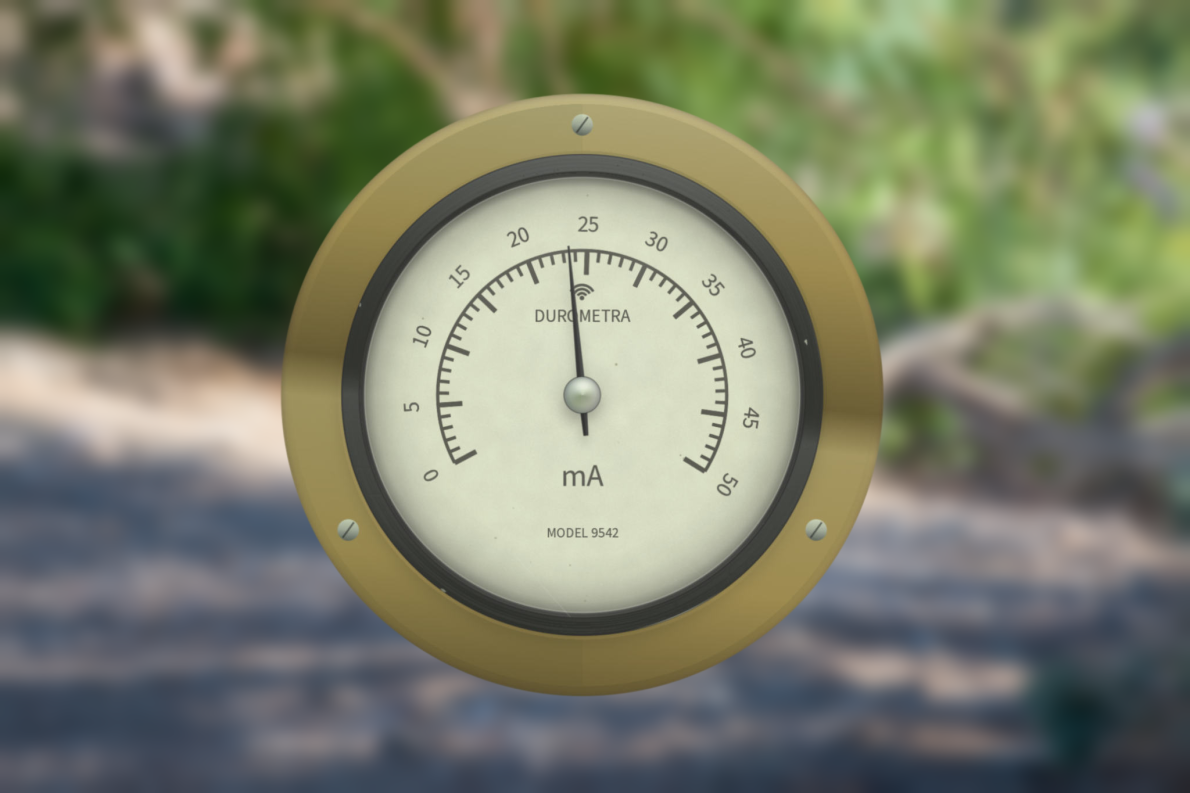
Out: 23.5mA
